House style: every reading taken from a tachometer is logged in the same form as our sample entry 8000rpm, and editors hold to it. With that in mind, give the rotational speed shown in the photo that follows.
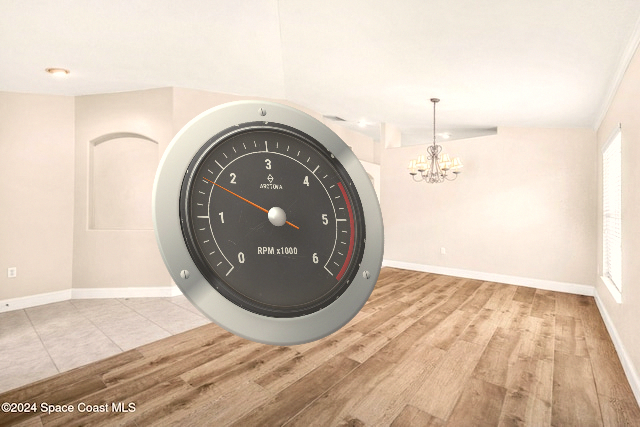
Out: 1600rpm
